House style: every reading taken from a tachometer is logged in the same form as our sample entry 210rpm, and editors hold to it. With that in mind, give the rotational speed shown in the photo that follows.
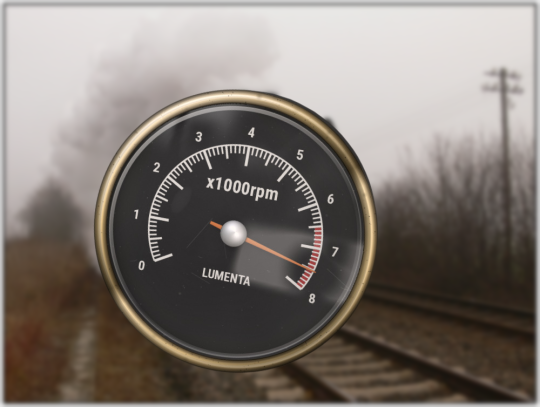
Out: 7500rpm
